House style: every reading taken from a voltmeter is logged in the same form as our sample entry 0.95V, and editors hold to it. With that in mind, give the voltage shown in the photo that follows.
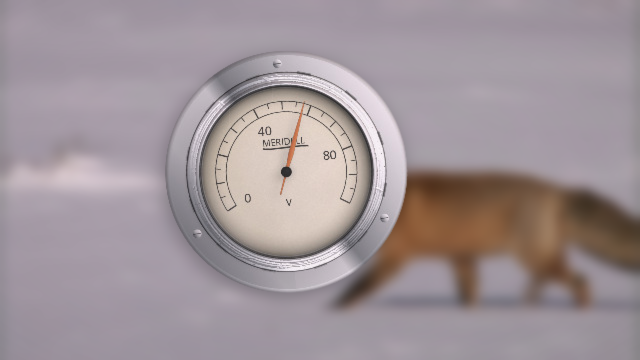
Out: 57.5V
